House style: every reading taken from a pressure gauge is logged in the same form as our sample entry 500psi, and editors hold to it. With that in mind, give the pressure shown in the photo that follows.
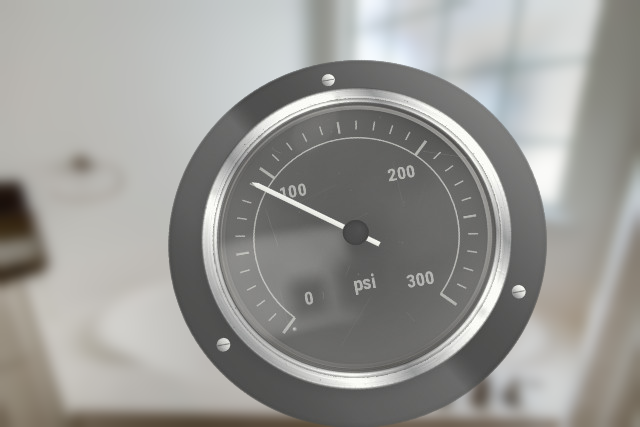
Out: 90psi
